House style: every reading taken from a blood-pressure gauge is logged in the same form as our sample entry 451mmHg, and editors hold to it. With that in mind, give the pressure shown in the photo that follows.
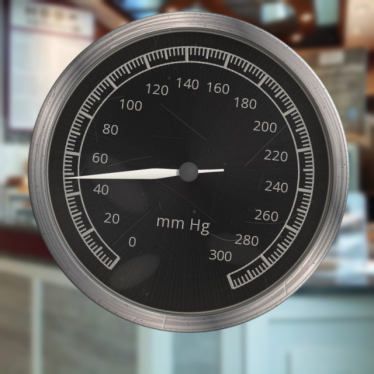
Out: 48mmHg
